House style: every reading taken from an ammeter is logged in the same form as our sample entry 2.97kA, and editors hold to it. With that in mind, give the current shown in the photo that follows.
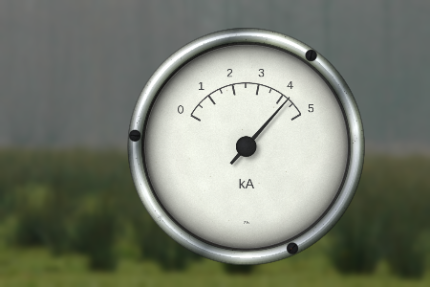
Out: 4.25kA
